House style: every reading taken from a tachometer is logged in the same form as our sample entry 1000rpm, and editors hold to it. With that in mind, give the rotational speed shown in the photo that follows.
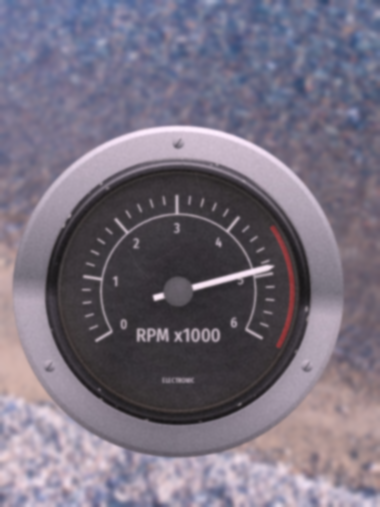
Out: 4900rpm
